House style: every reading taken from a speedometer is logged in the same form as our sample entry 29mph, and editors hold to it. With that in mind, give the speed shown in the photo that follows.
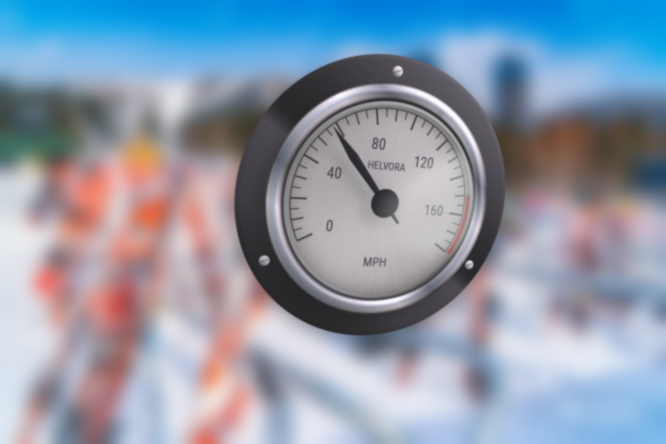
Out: 57.5mph
